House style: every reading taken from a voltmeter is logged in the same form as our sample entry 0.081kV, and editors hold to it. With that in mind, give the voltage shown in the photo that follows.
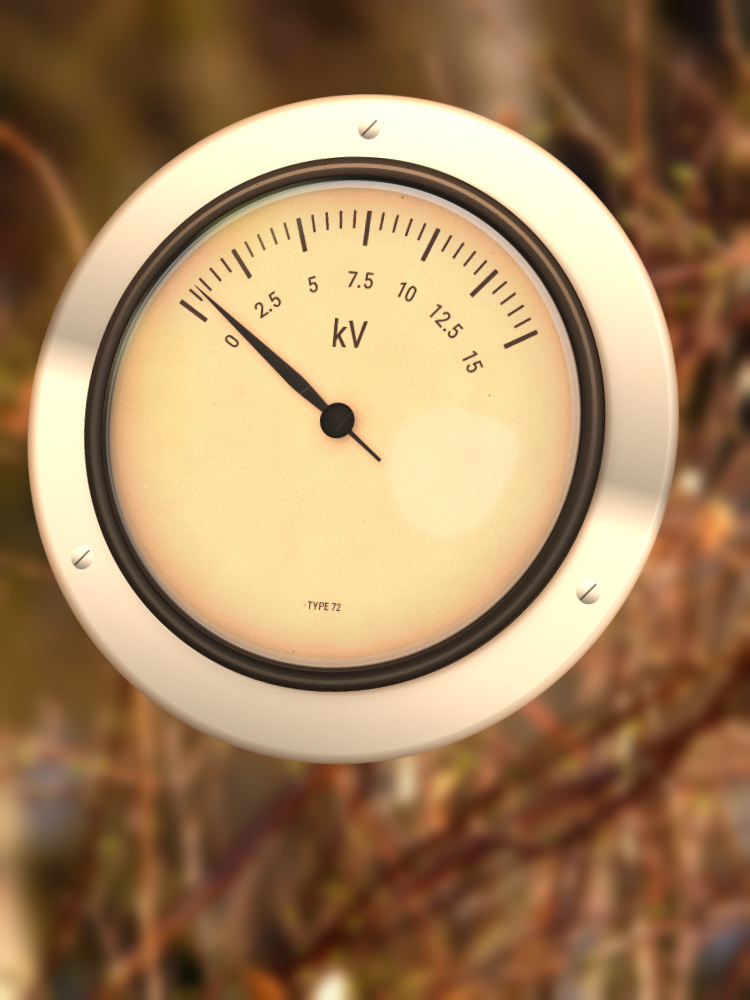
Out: 0.75kV
